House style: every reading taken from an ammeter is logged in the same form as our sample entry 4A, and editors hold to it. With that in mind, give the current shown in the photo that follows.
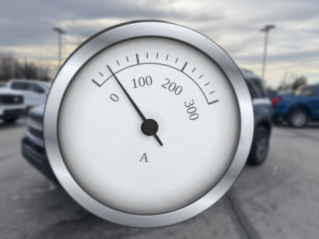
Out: 40A
